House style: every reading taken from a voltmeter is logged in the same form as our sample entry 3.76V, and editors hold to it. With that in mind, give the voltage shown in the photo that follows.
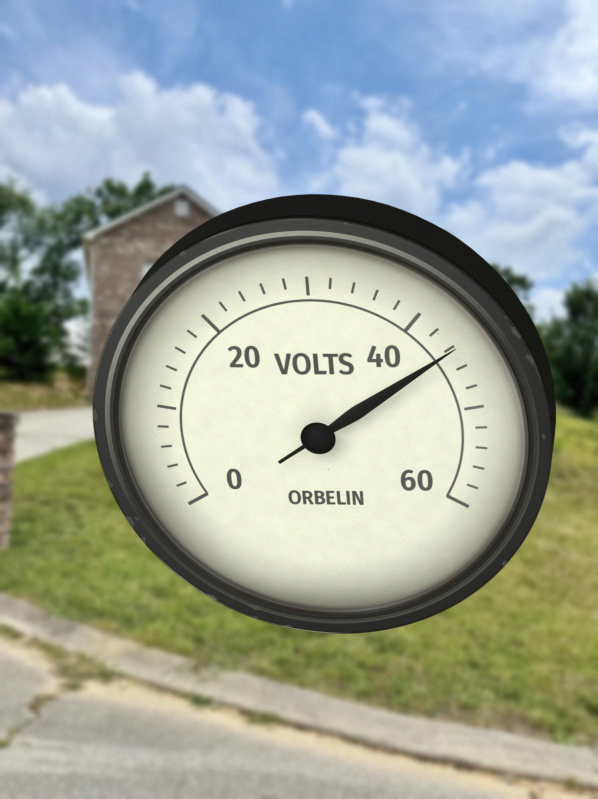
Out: 44V
